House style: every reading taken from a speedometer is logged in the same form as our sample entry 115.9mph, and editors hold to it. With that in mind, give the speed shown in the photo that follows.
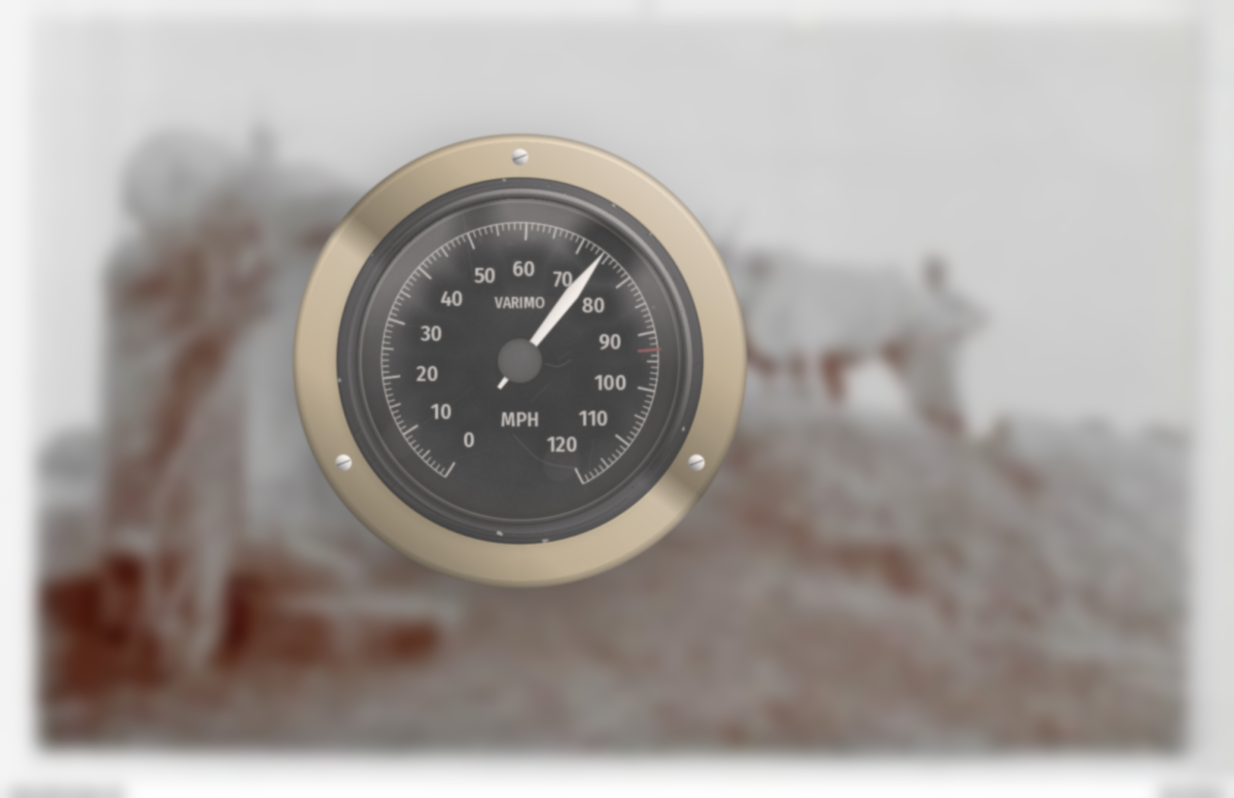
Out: 74mph
